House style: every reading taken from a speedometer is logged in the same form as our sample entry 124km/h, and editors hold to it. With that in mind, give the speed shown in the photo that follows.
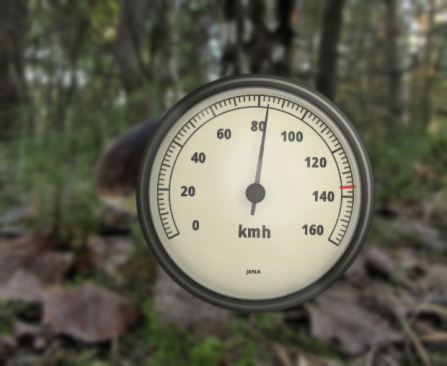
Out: 84km/h
